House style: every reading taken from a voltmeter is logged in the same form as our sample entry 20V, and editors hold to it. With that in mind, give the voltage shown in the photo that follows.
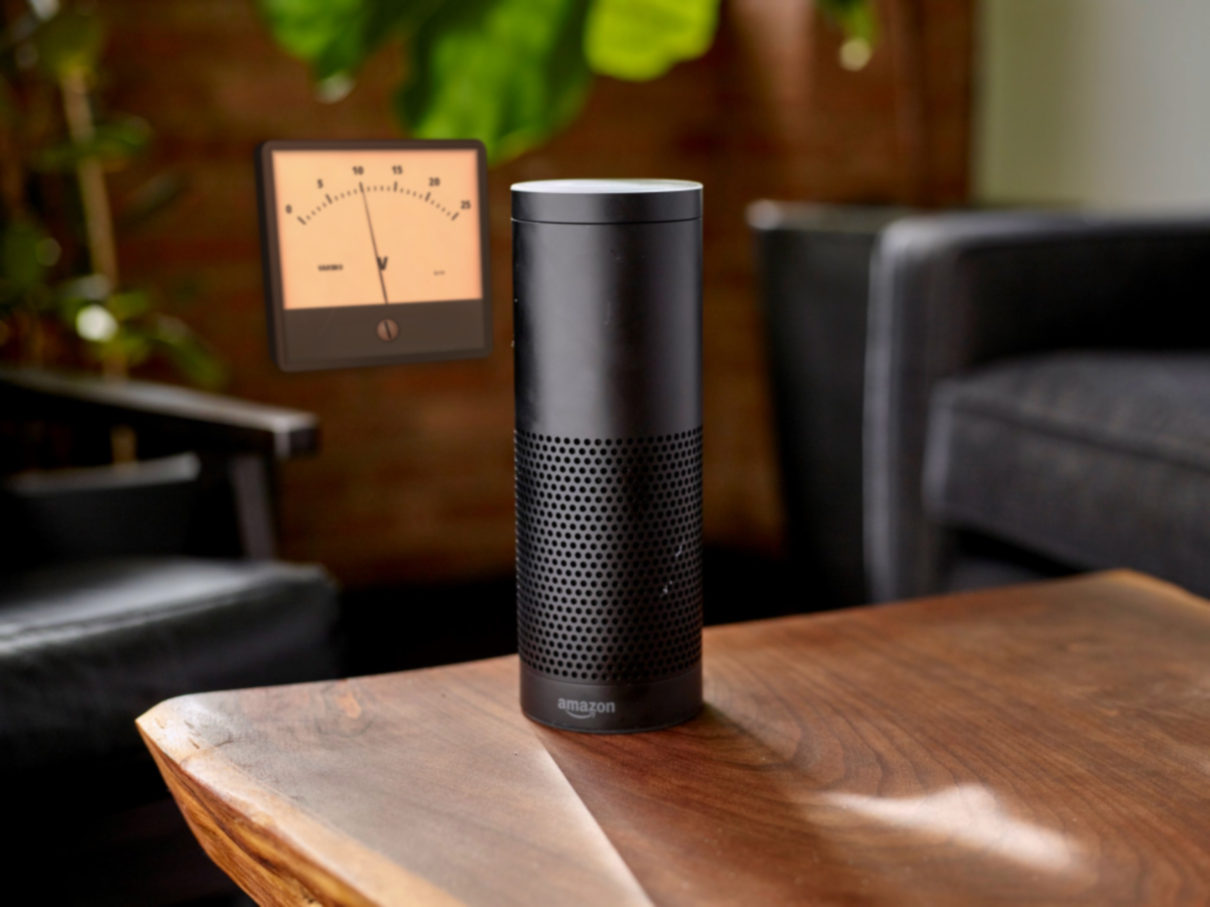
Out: 10V
